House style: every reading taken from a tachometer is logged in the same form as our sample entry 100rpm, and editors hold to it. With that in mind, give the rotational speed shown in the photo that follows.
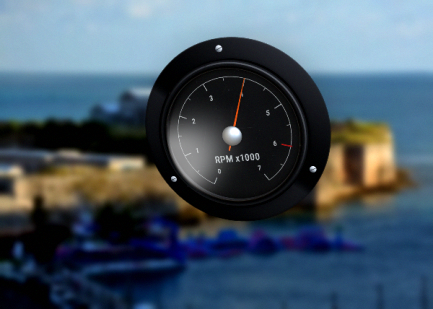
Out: 4000rpm
